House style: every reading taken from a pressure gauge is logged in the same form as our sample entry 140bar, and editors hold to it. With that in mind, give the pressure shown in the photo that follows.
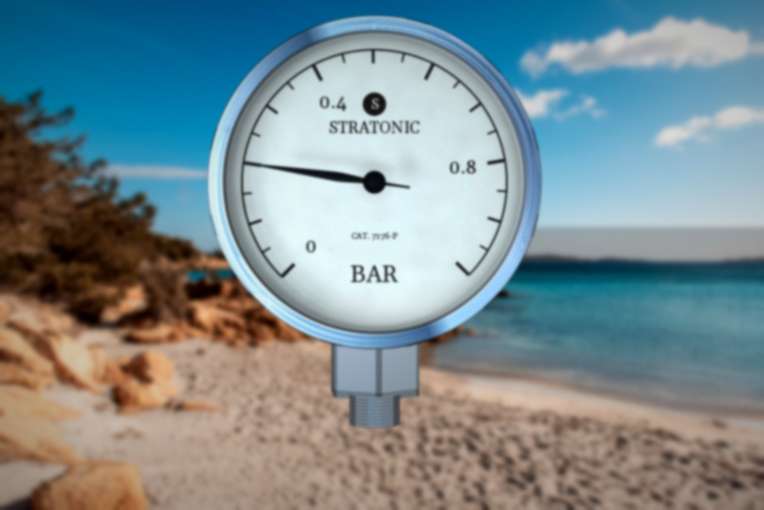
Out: 0.2bar
